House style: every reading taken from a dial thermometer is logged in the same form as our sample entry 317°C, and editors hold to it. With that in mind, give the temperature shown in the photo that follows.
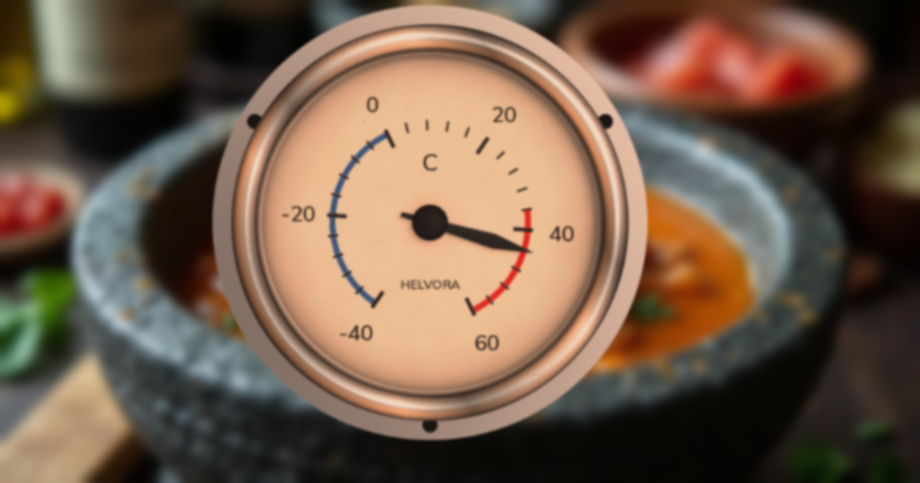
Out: 44°C
